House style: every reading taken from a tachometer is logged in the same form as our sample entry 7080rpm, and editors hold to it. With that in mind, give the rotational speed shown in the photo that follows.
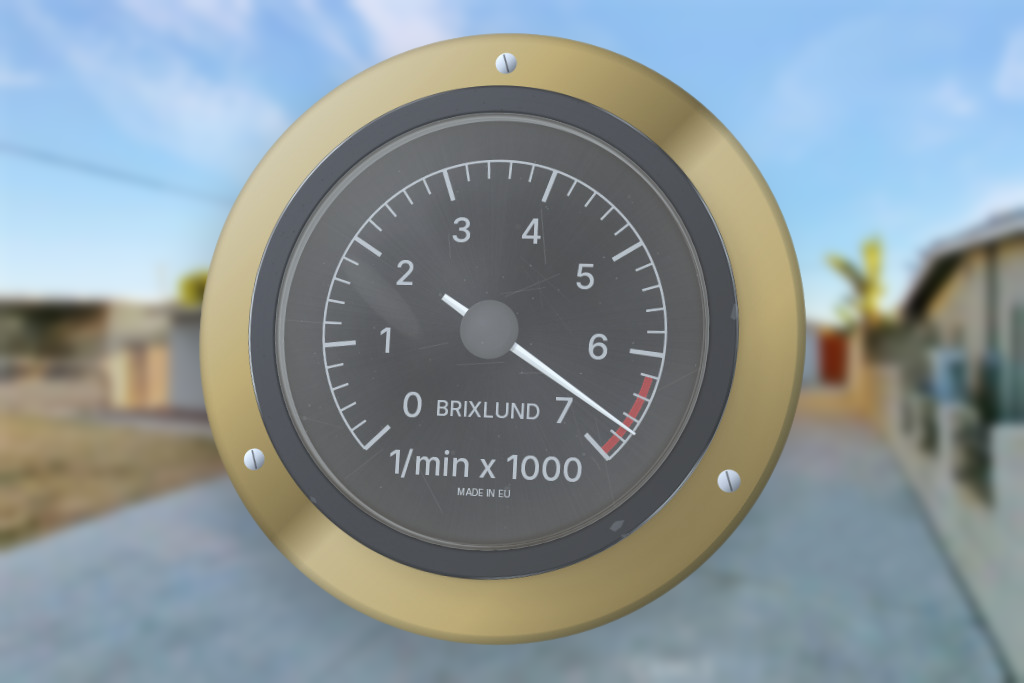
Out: 6700rpm
